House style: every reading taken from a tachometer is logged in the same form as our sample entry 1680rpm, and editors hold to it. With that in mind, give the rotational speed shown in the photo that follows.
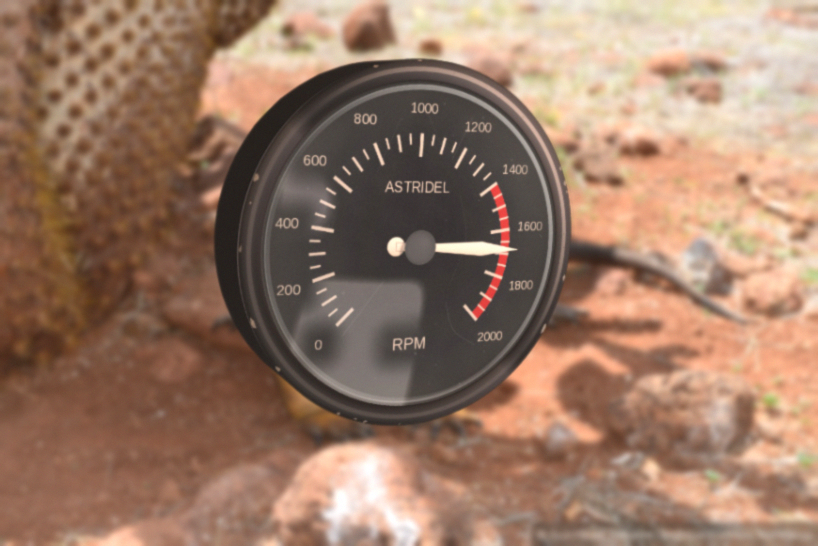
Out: 1675rpm
